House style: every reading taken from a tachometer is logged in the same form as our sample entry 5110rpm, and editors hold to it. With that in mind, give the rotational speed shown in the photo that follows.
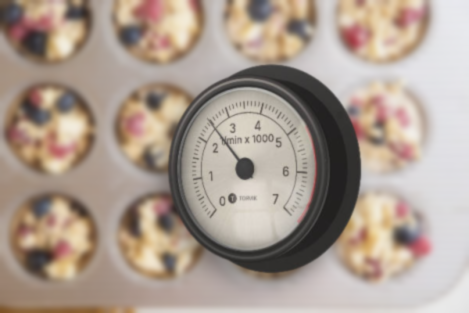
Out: 2500rpm
